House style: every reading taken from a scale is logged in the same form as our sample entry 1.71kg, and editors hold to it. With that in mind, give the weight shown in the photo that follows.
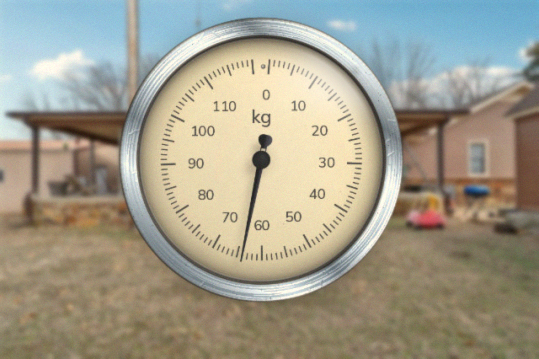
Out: 64kg
